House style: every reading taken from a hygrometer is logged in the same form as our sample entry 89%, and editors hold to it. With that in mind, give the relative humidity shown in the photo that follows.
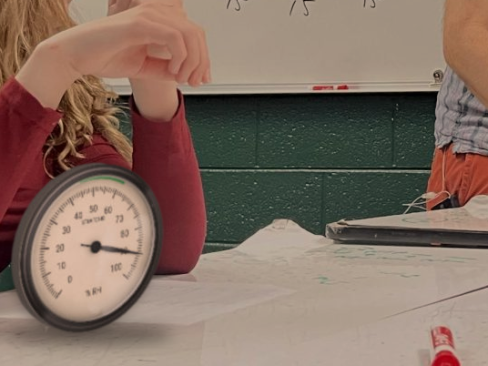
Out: 90%
